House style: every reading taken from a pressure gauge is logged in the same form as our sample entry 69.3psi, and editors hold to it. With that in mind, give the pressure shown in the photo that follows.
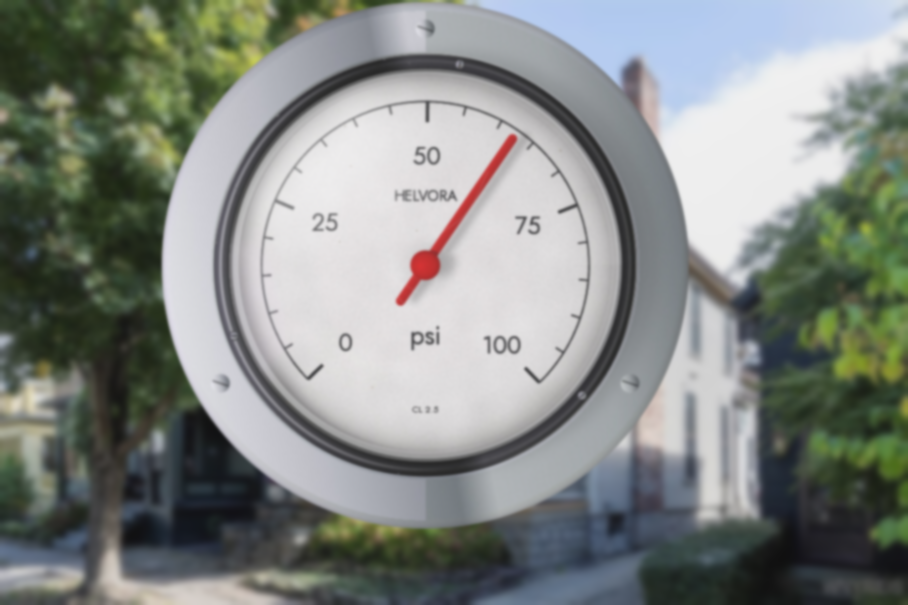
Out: 62.5psi
